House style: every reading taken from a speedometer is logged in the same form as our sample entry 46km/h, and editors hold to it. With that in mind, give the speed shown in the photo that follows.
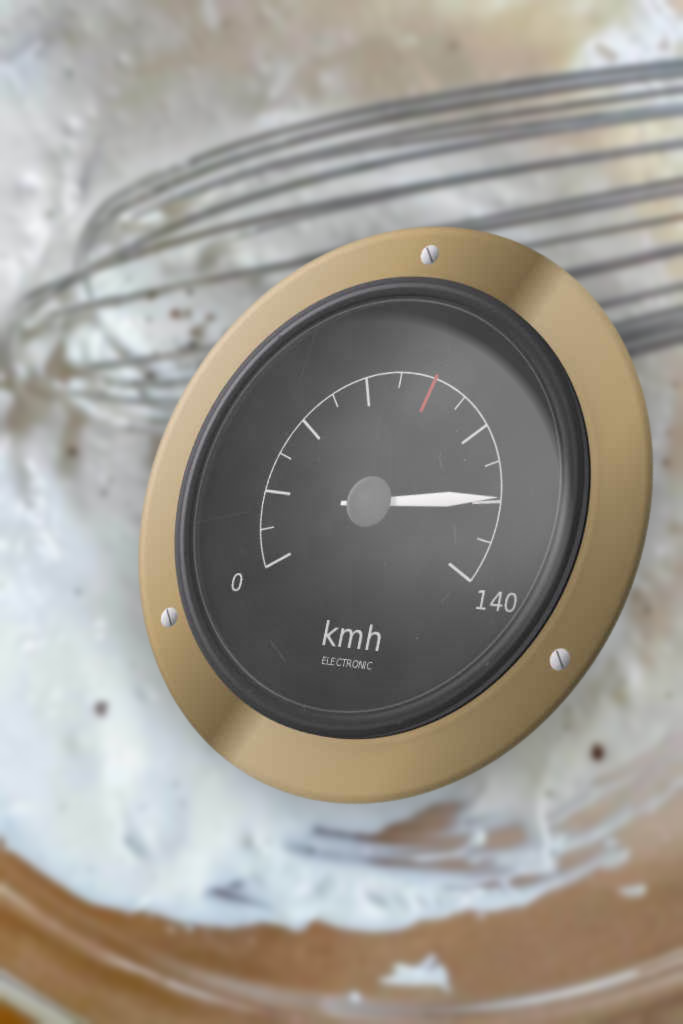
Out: 120km/h
